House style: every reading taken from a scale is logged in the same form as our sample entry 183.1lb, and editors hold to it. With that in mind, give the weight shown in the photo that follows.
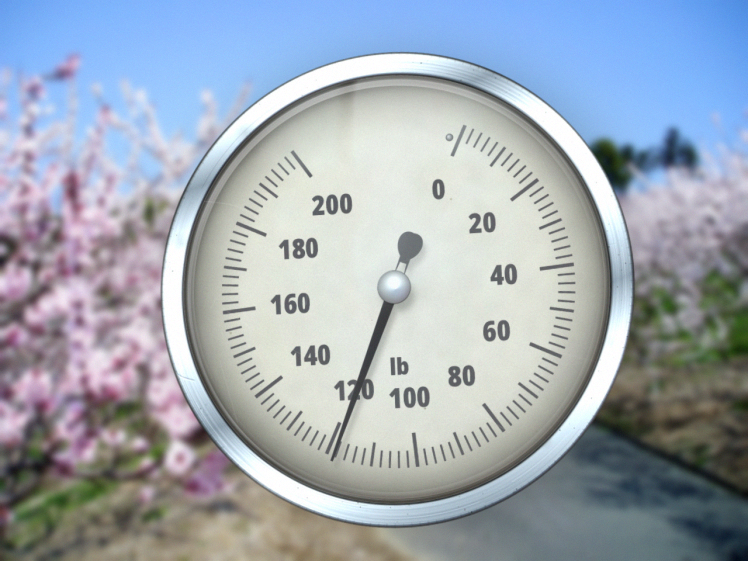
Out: 118lb
